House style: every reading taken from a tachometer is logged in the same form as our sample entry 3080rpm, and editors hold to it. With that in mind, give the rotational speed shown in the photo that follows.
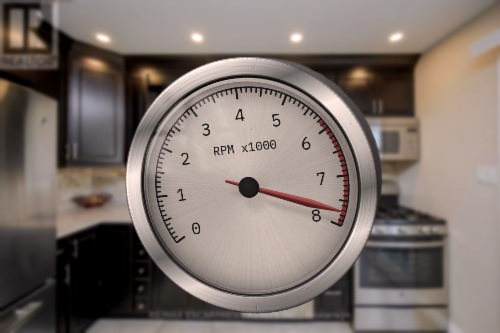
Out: 7700rpm
